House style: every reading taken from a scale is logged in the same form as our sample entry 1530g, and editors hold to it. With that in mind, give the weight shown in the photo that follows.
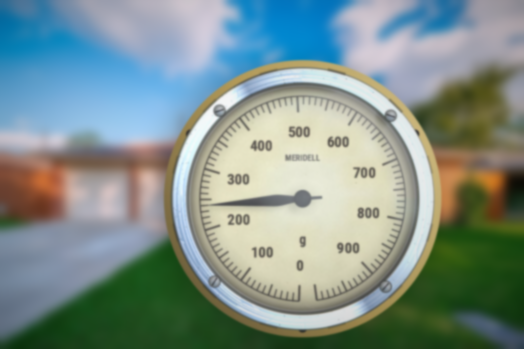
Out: 240g
